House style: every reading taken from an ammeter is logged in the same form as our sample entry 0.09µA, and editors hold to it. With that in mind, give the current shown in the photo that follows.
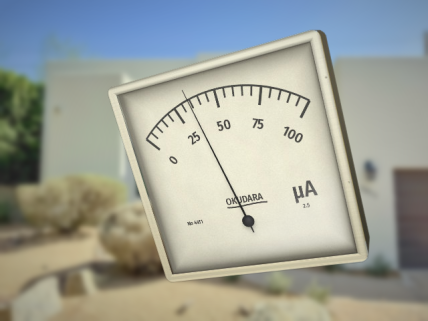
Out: 35µA
